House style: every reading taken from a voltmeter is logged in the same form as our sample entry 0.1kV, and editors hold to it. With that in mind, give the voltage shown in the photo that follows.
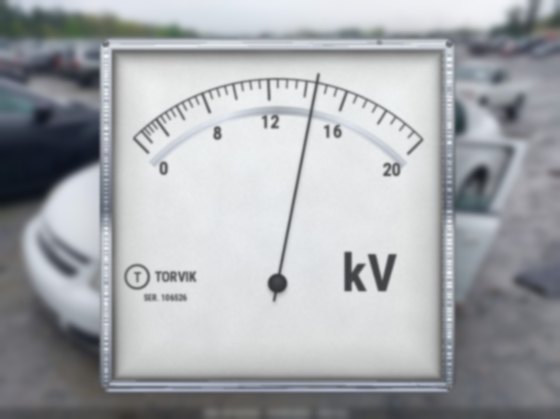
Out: 14.5kV
